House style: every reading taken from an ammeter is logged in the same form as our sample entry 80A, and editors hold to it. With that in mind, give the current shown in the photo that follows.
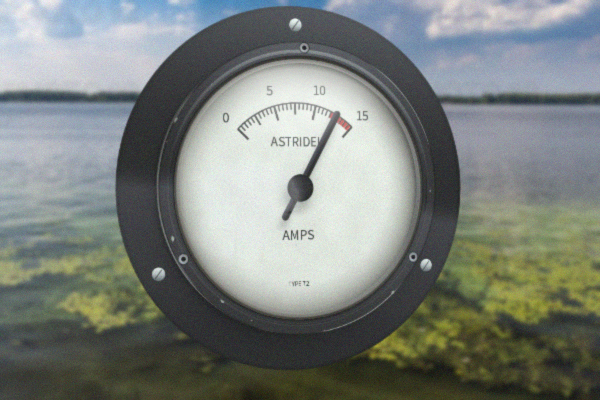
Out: 12.5A
